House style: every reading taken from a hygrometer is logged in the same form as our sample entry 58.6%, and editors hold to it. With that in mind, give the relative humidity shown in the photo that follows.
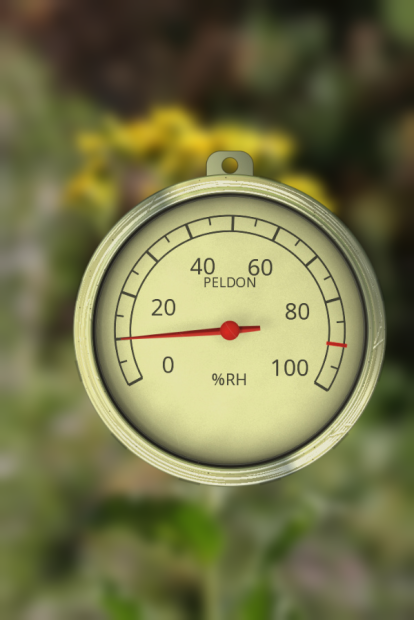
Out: 10%
